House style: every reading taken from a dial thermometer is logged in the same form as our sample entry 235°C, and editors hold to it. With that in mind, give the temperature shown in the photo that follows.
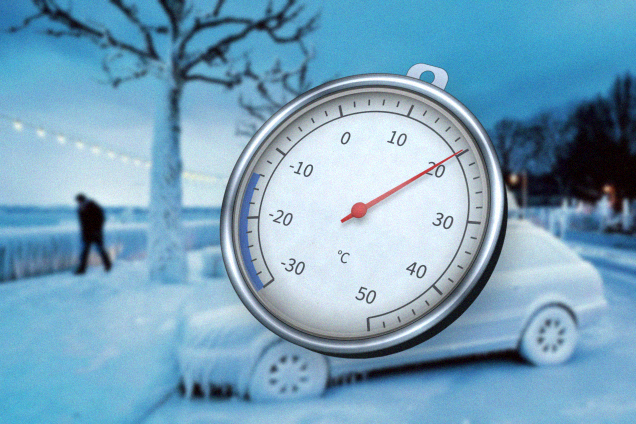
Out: 20°C
